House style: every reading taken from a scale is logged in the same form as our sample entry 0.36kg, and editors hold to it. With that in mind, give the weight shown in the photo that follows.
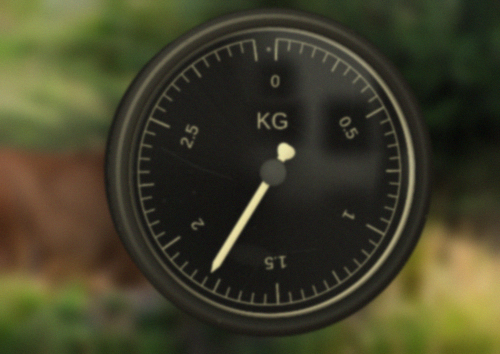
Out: 1.8kg
